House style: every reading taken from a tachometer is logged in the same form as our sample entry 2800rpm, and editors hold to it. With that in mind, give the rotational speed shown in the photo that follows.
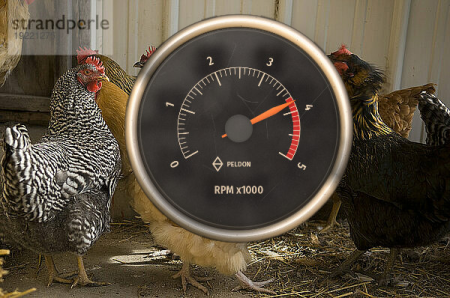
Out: 3800rpm
